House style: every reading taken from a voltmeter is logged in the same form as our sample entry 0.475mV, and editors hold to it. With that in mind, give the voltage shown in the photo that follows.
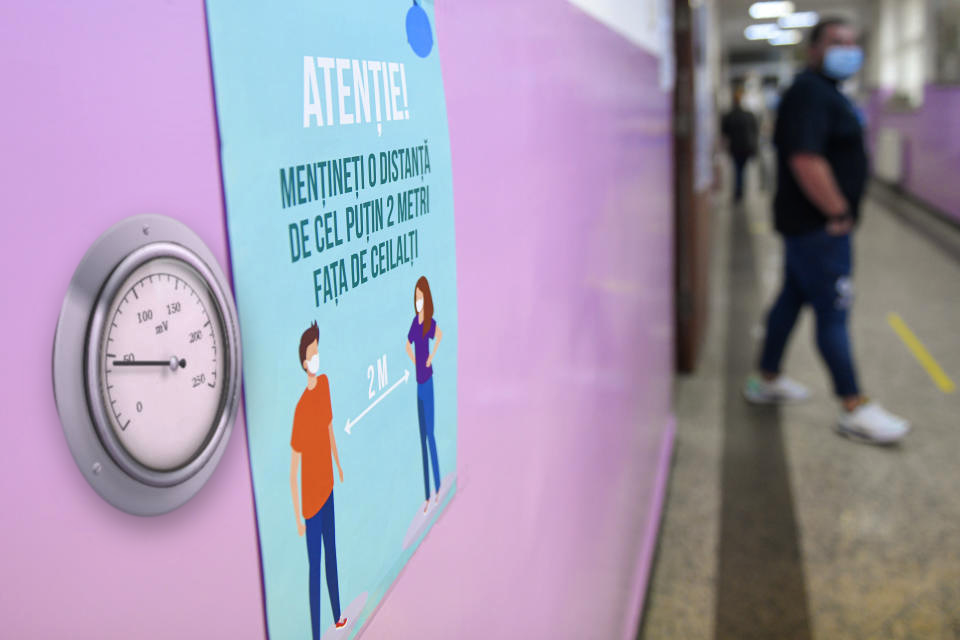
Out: 45mV
